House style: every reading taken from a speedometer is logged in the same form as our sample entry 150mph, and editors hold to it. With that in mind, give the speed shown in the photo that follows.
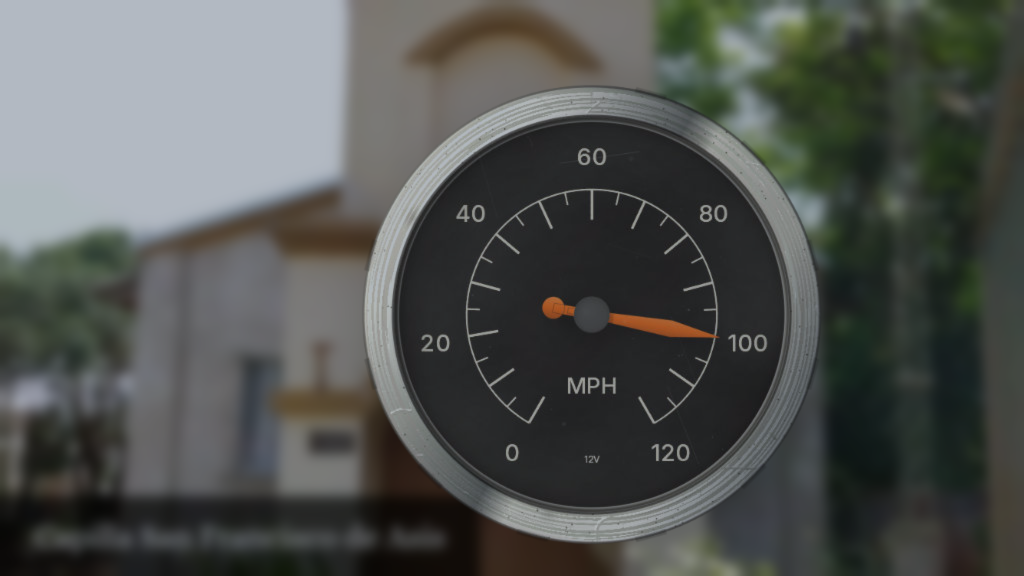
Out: 100mph
